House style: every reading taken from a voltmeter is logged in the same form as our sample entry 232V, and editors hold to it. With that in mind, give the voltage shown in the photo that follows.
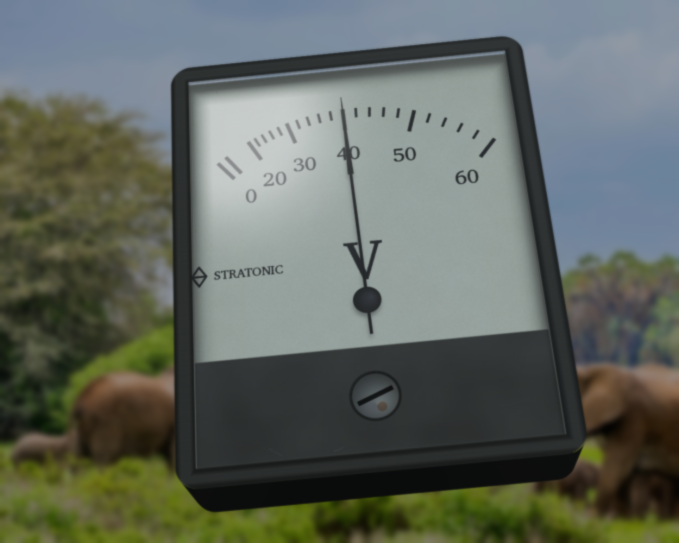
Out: 40V
